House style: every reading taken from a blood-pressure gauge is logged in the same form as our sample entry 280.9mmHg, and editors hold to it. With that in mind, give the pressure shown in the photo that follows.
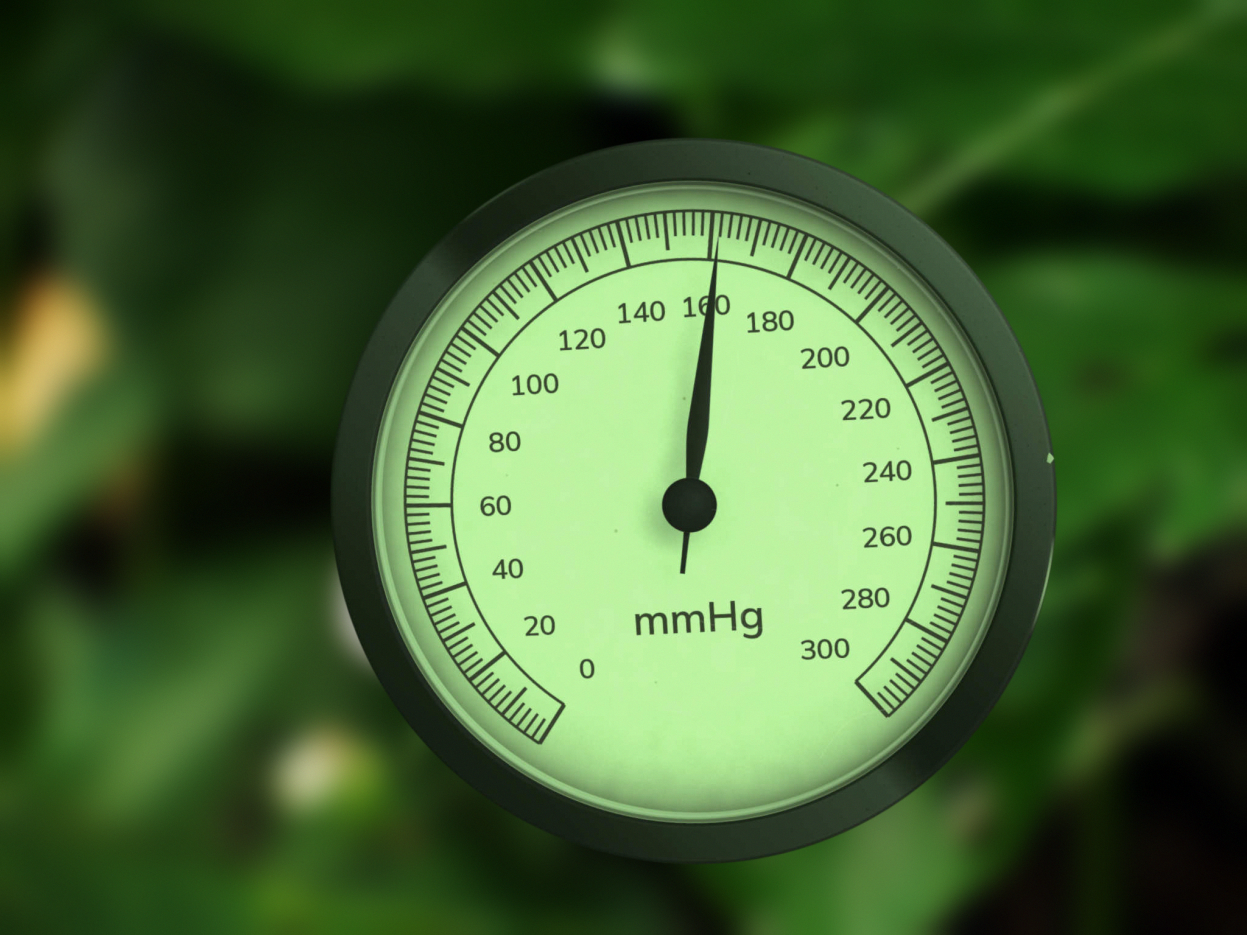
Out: 162mmHg
